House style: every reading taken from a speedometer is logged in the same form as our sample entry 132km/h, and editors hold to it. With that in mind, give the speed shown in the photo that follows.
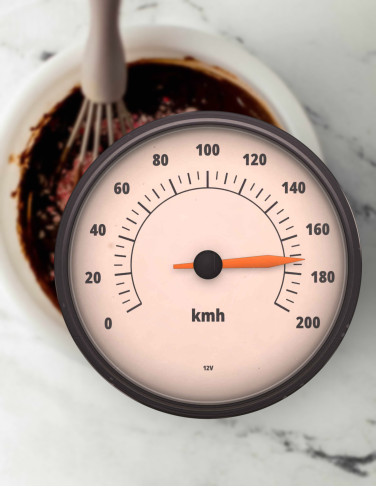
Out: 172.5km/h
